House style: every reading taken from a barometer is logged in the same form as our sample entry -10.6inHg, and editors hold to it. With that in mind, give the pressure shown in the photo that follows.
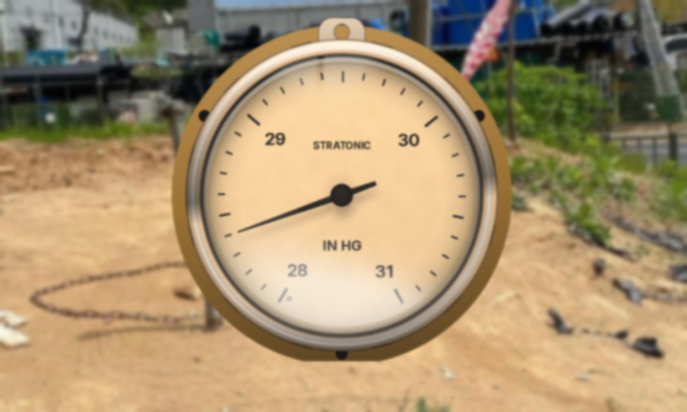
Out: 28.4inHg
